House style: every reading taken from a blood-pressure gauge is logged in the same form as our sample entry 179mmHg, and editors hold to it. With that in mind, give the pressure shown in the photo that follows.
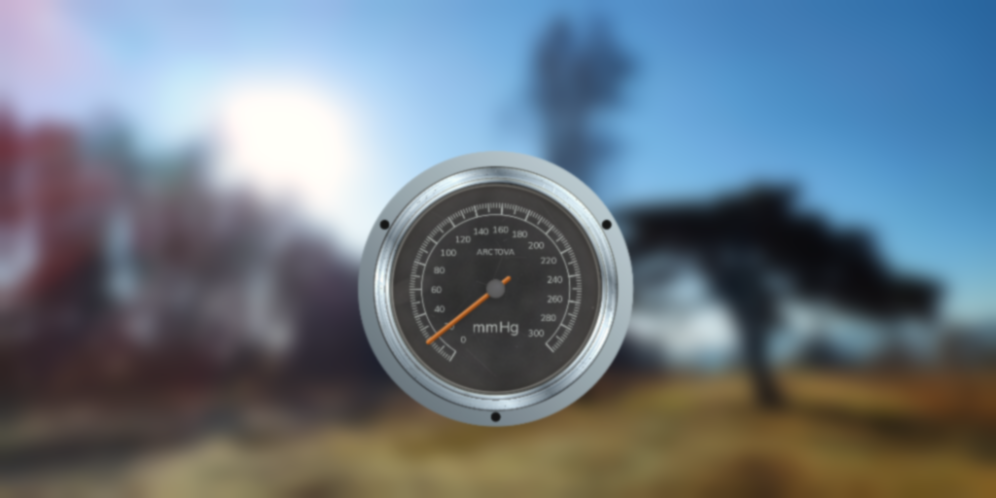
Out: 20mmHg
